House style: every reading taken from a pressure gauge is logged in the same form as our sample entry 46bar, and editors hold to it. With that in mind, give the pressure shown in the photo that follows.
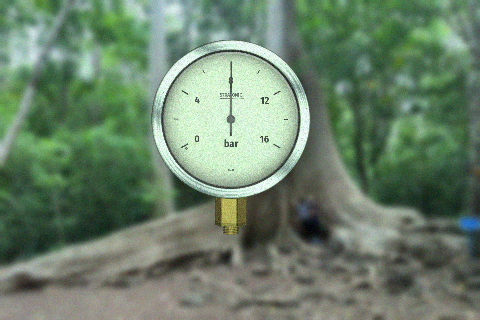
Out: 8bar
